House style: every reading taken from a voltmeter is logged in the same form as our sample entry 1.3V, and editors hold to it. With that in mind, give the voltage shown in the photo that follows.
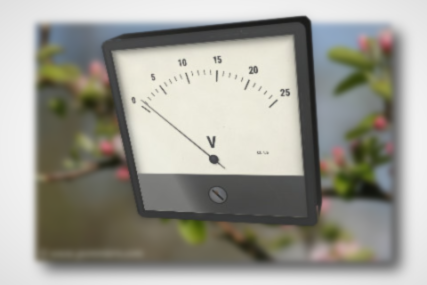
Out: 1V
